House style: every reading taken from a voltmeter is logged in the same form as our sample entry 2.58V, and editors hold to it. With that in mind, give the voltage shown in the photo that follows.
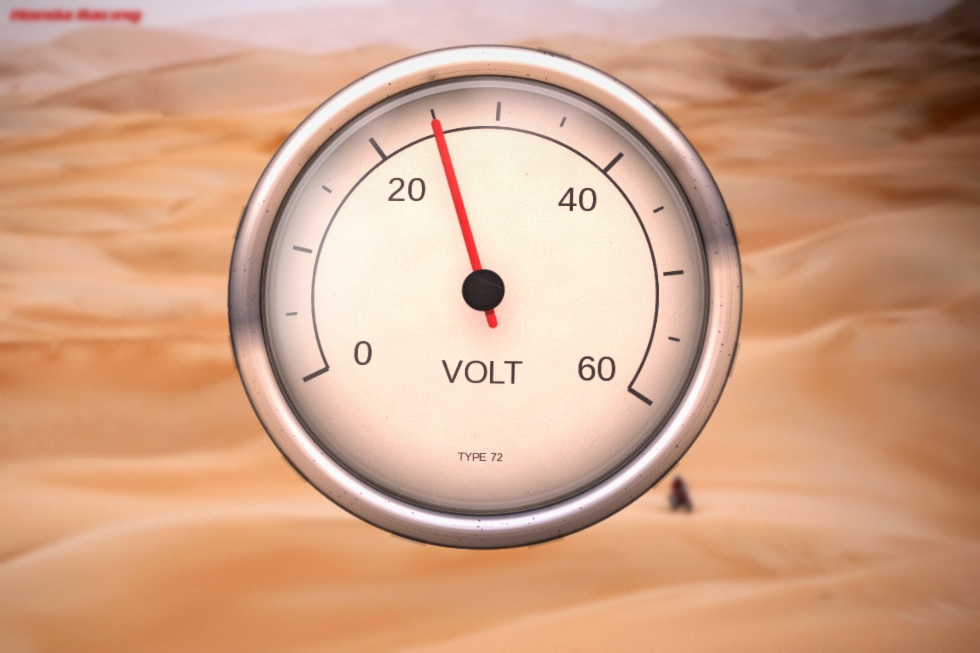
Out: 25V
